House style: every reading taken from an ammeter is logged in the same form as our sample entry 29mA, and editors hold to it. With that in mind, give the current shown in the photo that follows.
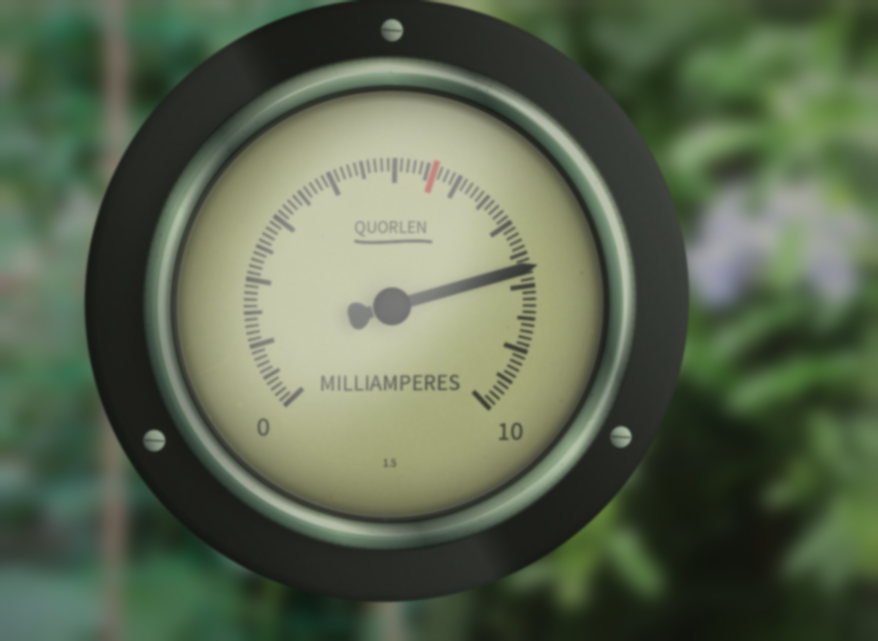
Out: 7.7mA
